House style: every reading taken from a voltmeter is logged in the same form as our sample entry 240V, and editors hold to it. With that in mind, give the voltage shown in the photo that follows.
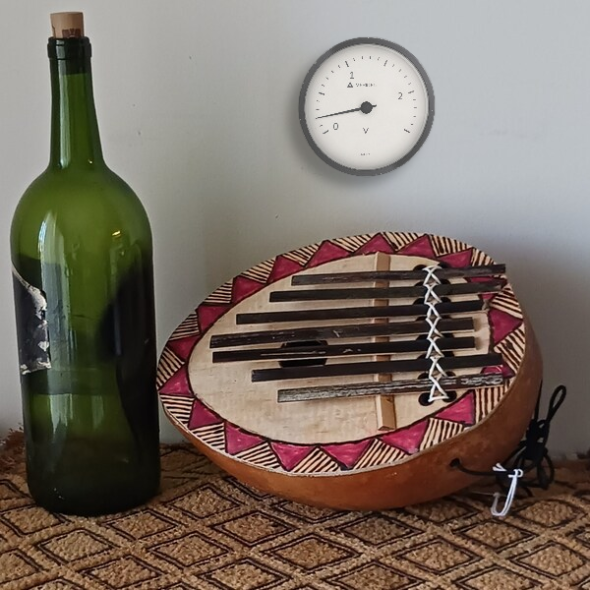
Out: 0.2V
